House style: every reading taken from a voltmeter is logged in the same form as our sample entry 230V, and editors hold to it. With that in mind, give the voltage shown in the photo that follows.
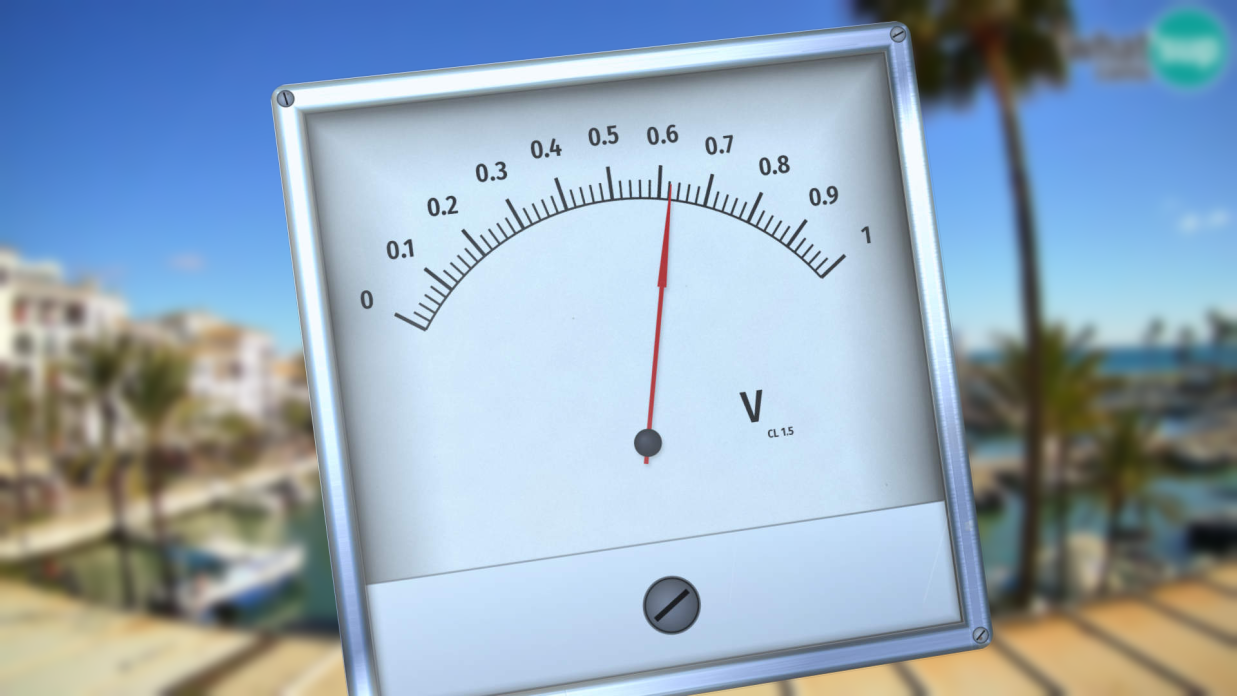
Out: 0.62V
